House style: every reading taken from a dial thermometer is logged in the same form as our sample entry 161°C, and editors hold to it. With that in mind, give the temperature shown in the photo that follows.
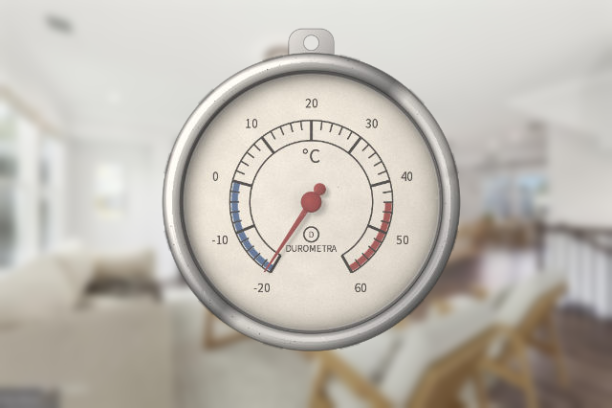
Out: -19°C
